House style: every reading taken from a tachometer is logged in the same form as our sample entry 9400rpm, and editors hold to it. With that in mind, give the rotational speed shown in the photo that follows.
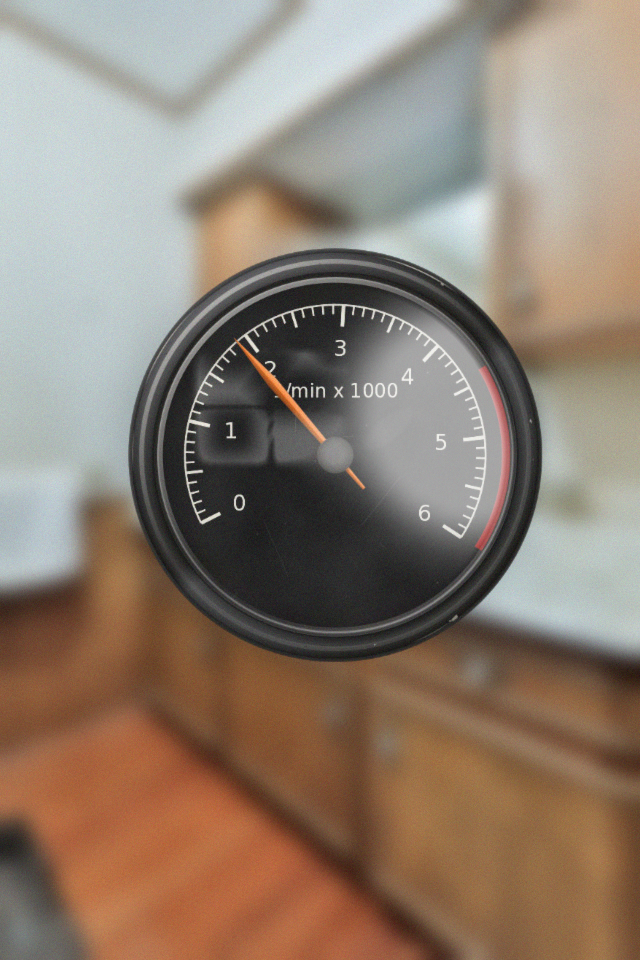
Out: 1900rpm
